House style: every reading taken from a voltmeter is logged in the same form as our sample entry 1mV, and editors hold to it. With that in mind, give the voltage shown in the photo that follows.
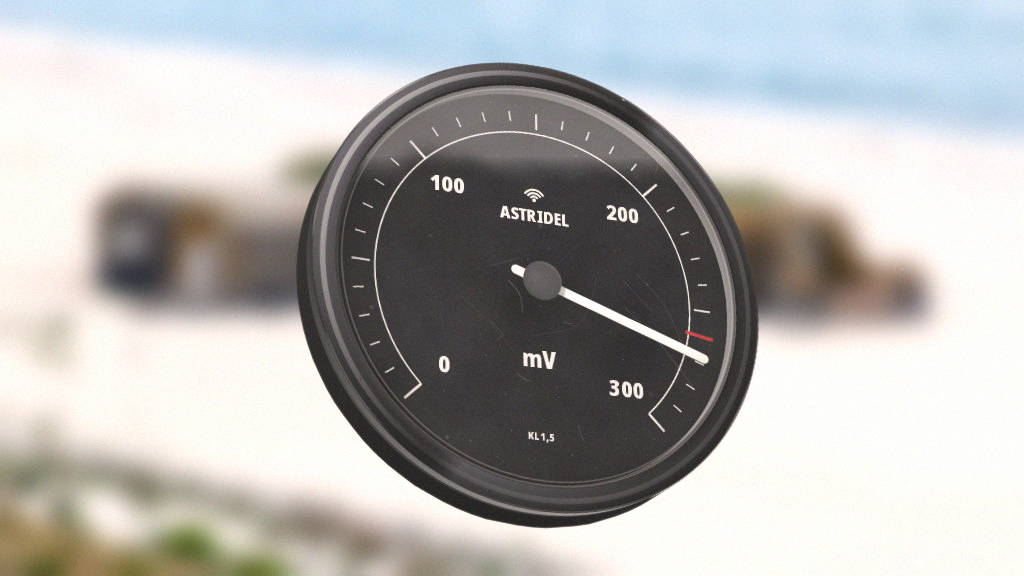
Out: 270mV
